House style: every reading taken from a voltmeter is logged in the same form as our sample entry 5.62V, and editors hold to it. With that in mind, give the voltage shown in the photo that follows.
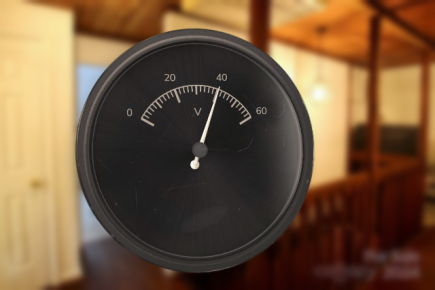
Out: 40V
